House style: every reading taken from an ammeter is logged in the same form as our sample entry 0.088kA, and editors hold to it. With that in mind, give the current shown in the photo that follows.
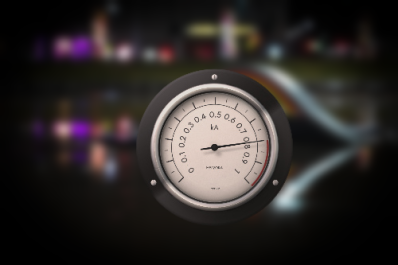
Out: 0.8kA
